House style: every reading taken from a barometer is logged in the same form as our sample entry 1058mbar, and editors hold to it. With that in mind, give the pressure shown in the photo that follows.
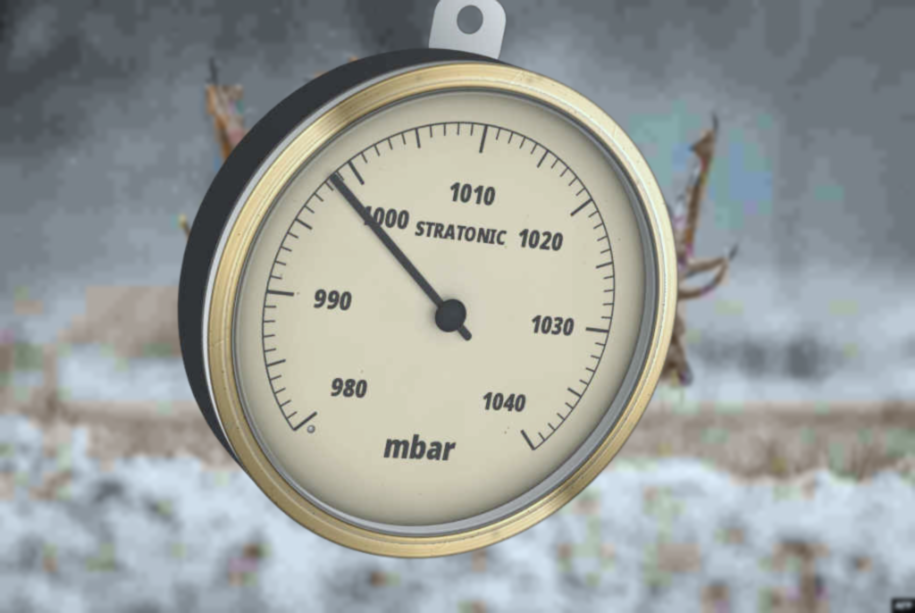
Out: 998.5mbar
